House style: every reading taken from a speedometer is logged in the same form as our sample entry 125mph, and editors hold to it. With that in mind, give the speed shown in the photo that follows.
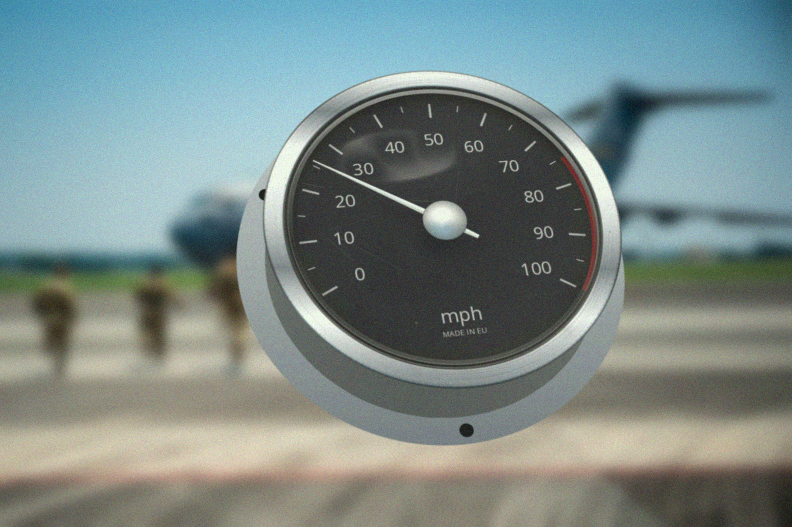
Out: 25mph
